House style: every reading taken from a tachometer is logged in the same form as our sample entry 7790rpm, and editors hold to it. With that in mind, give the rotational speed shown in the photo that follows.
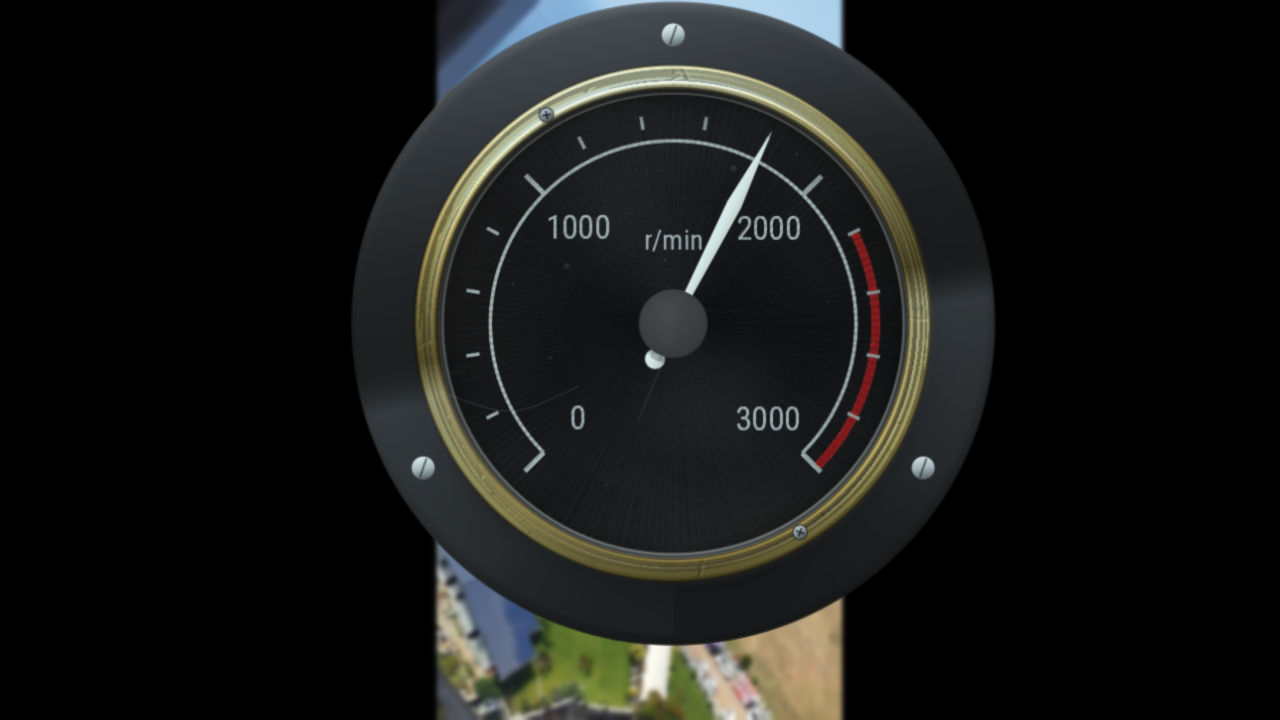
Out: 1800rpm
